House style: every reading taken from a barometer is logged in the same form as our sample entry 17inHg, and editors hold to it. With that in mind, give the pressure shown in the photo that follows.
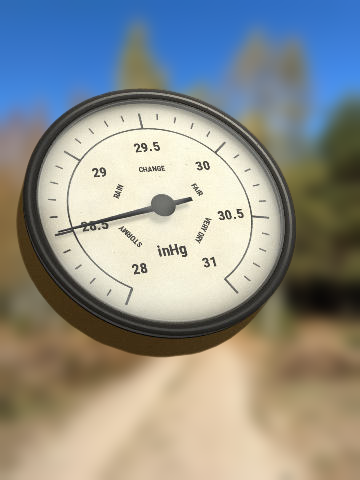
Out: 28.5inHg
